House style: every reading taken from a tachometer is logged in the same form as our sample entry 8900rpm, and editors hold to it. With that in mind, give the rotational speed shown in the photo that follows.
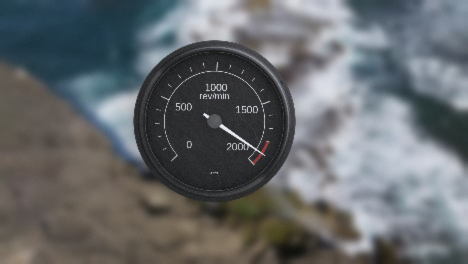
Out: 1900rpm
